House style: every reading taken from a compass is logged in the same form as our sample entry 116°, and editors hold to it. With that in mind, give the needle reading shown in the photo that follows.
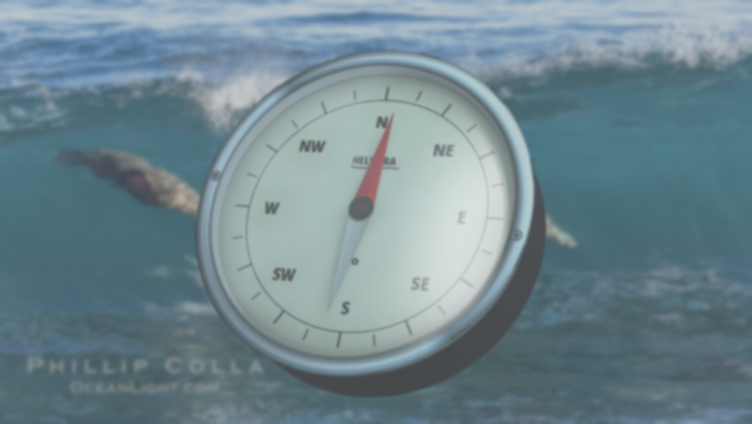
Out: 7.5°
